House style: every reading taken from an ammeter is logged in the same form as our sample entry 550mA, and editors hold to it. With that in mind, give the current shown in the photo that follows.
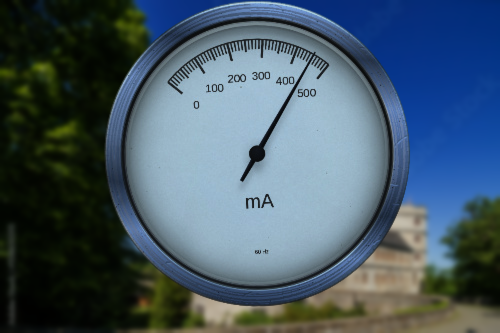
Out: 450mA
